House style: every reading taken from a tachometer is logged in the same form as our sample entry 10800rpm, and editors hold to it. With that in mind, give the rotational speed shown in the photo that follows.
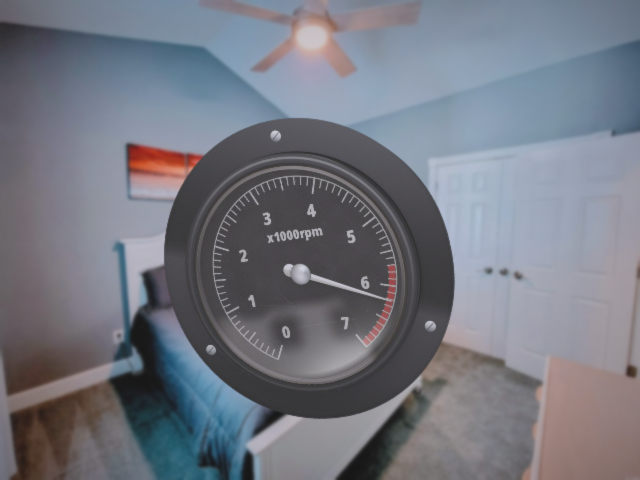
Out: 6200rpm
